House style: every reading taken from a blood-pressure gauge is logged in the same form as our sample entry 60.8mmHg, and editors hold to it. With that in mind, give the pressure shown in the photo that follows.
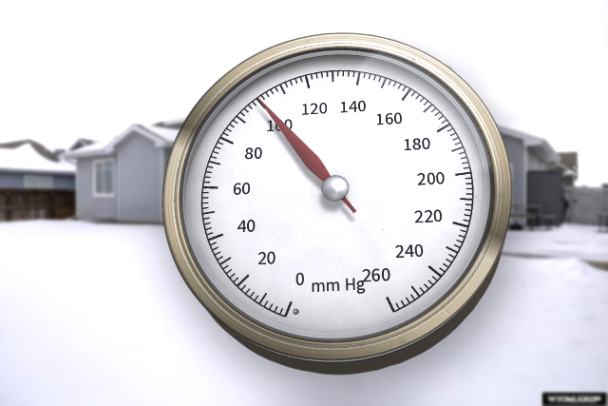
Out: 100mmHg
